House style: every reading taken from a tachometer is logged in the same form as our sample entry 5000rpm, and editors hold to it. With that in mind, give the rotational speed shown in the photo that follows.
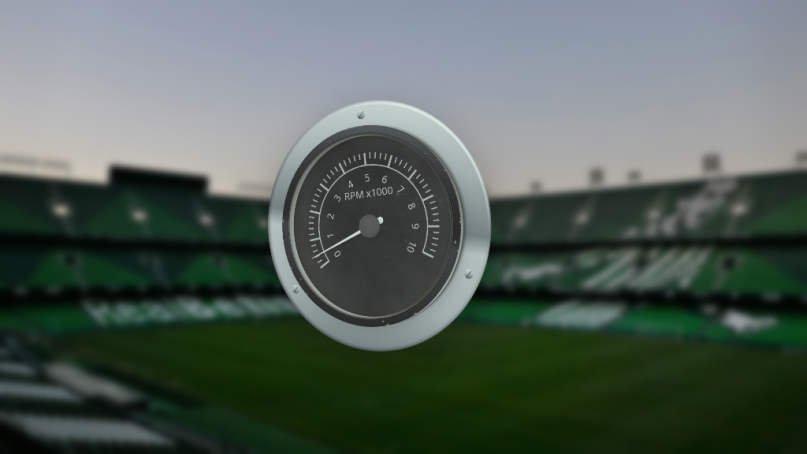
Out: 400rpm
